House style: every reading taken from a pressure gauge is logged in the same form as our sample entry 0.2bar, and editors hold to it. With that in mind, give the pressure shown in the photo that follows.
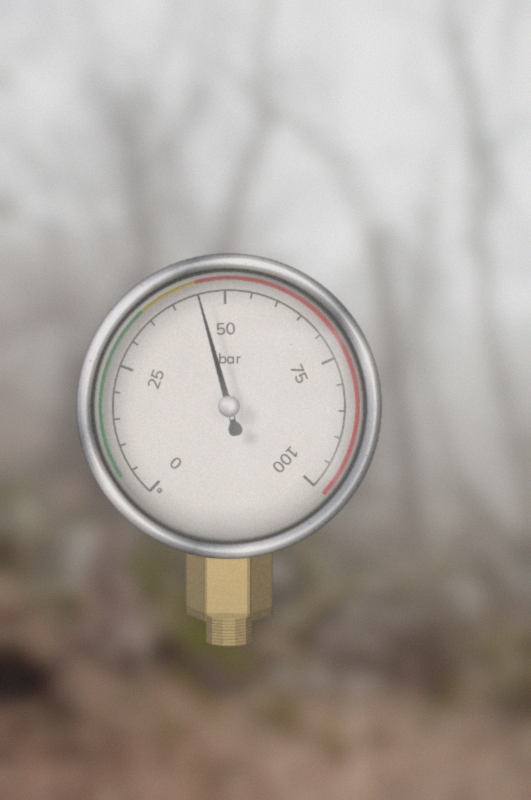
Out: 45bar
